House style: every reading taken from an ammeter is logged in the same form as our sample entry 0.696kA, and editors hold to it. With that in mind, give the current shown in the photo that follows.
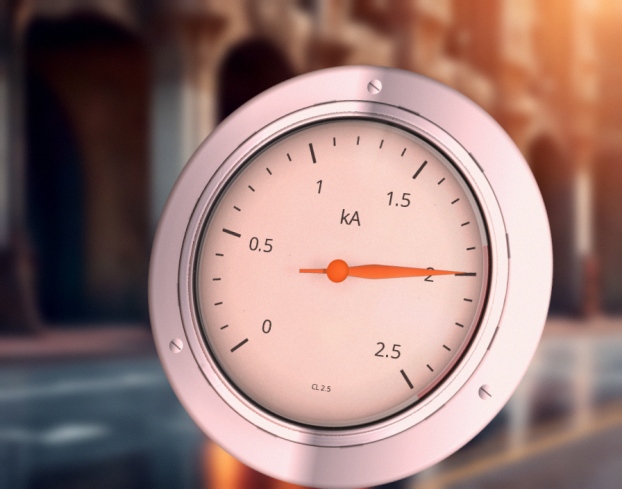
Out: 2kA
